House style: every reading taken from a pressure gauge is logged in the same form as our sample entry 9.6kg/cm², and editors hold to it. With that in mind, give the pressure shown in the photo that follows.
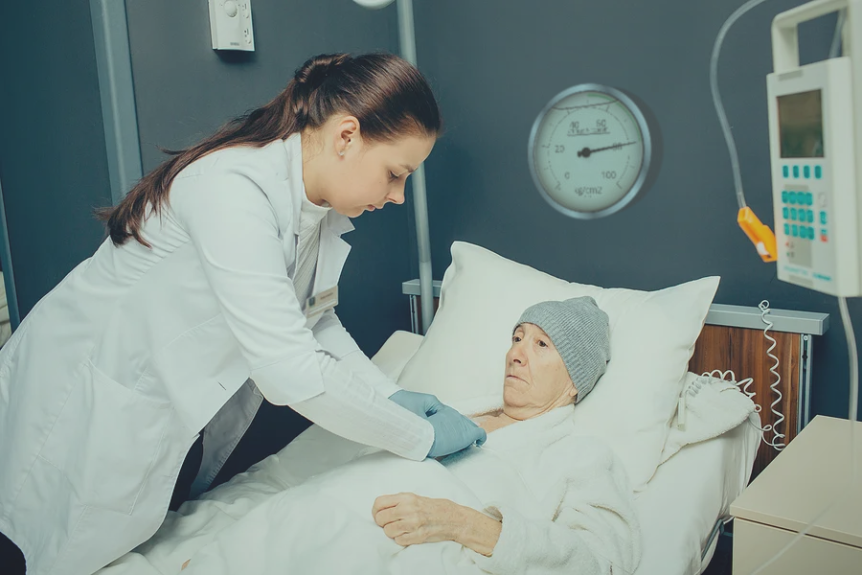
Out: 80kg/cm²
